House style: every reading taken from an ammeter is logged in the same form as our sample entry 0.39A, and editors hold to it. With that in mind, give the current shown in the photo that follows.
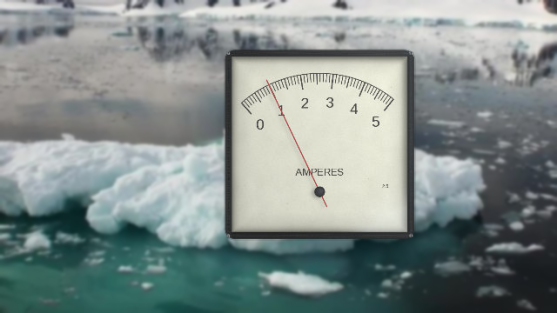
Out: 1A
